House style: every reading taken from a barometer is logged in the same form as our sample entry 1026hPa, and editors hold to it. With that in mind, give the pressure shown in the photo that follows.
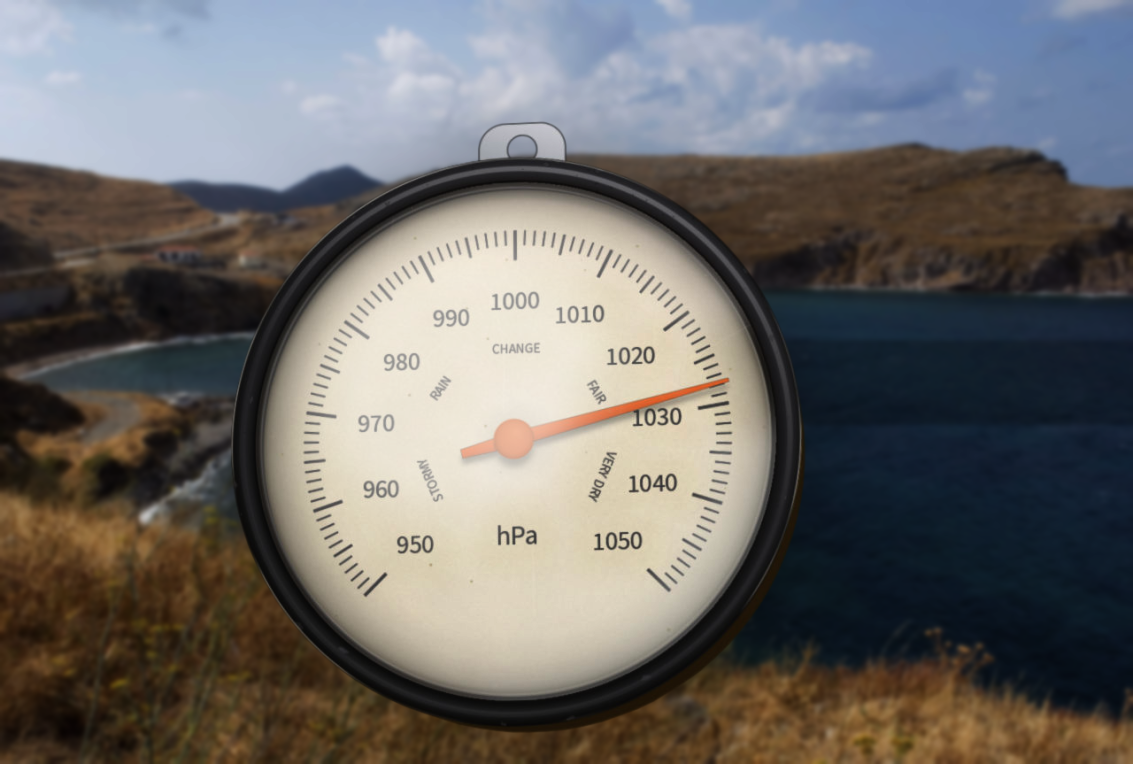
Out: 1028hPa
